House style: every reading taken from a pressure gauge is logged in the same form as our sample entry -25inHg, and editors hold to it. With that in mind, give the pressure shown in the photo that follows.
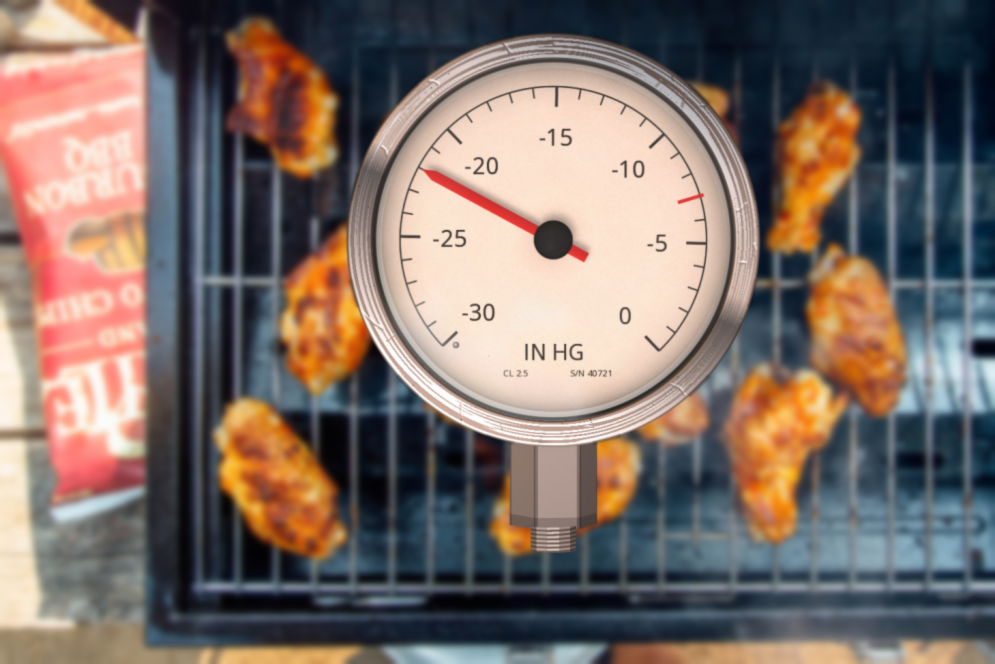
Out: -22inHg
